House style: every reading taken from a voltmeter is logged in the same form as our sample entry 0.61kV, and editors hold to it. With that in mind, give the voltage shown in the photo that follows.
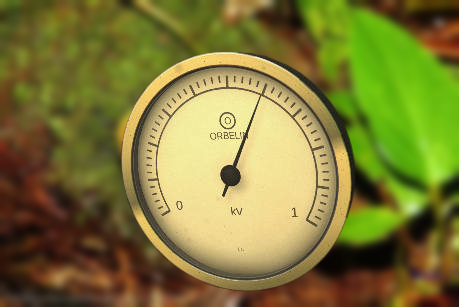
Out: 0.6kV
